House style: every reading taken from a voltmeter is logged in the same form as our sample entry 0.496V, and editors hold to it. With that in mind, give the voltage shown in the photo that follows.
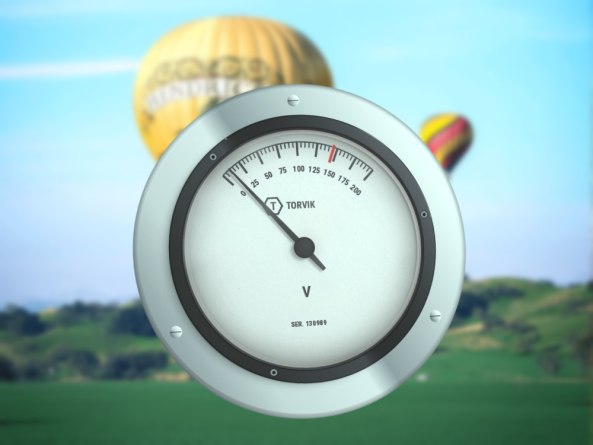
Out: 10V
